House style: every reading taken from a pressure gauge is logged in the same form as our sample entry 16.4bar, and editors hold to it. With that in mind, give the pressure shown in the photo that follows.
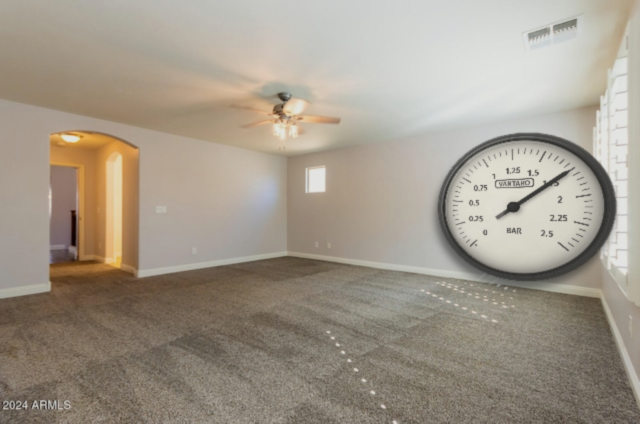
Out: 1.75bar
